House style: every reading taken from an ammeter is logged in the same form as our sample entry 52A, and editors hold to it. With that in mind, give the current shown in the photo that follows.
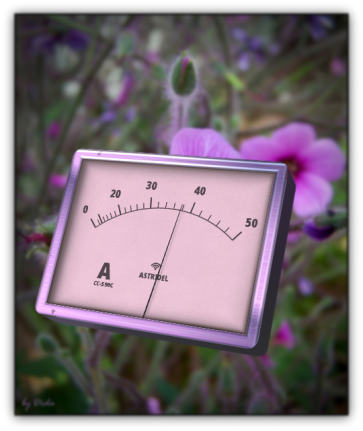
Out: 38A
